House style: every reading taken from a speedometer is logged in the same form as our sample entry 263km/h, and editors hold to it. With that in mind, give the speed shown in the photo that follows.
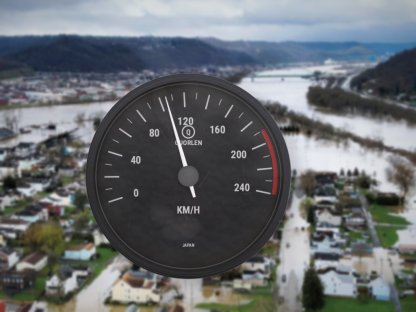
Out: 105km/h
